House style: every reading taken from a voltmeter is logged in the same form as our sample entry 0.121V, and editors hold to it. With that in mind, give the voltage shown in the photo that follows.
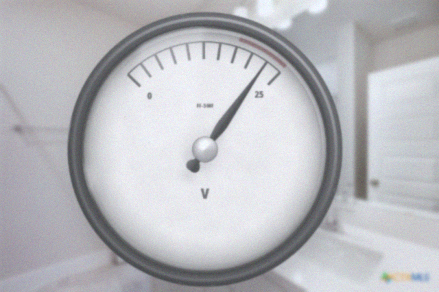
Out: 22.5V
